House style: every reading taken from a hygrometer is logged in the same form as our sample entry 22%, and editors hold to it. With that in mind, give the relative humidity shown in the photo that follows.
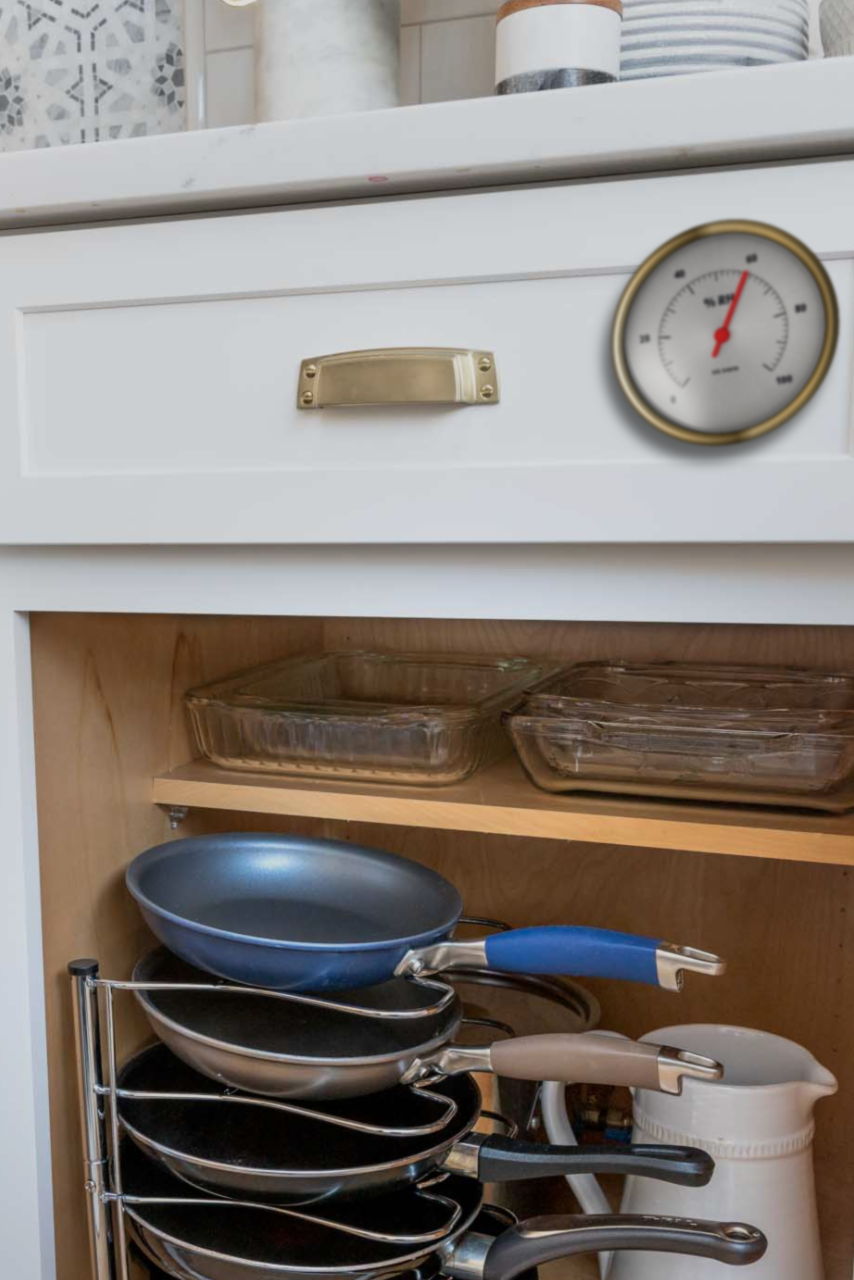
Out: 60%
